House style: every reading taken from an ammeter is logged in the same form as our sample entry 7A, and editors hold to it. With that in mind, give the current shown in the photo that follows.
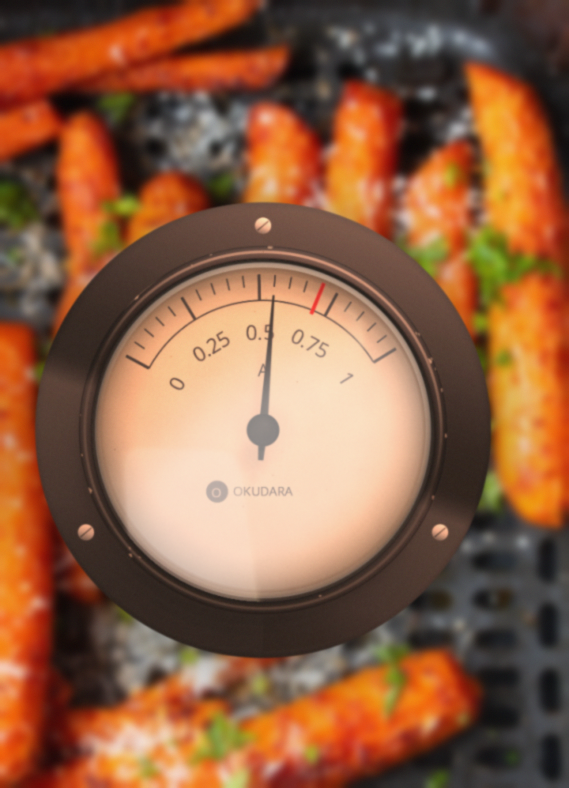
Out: 0.55A
